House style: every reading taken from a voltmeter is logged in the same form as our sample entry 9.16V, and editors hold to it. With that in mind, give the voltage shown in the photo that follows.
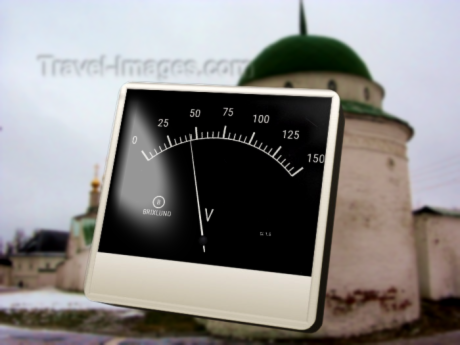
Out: 45V
